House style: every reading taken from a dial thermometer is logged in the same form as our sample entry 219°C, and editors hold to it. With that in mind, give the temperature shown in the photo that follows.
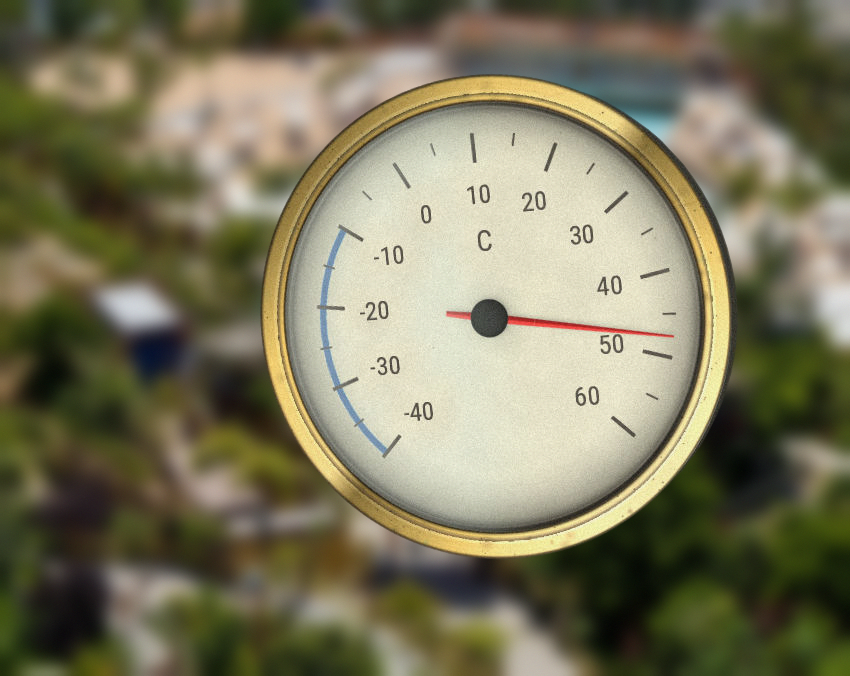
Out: 47.5°C
